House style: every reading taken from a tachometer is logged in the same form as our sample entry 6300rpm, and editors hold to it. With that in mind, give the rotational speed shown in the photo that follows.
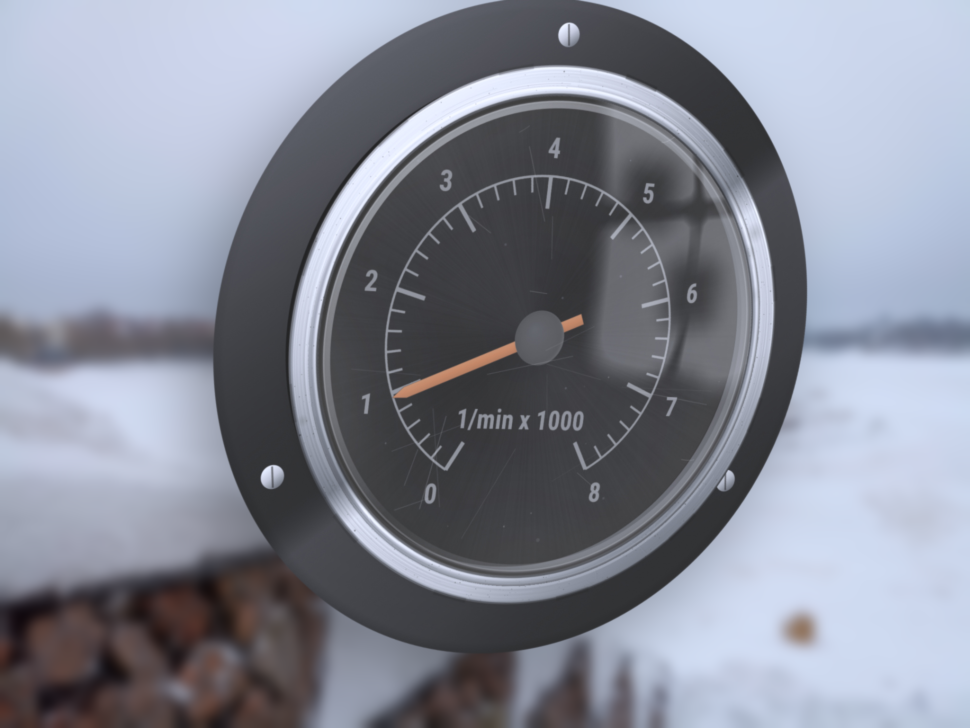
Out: 1000rpm
